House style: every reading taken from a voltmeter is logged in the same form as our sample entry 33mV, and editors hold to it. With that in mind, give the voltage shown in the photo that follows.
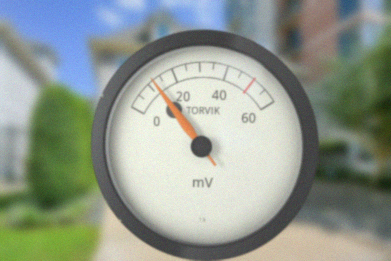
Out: 12.5mV
